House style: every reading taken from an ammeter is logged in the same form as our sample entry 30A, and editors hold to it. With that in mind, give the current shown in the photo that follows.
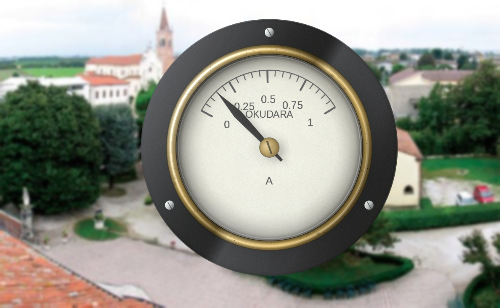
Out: 0.15A
